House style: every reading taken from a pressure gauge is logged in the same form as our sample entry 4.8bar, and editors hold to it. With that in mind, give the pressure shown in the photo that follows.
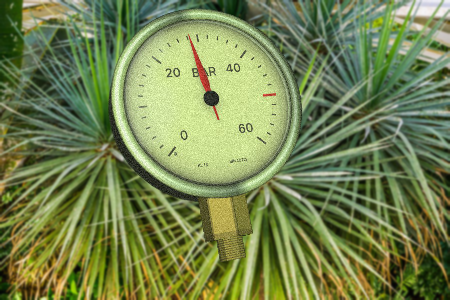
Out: 28bar
